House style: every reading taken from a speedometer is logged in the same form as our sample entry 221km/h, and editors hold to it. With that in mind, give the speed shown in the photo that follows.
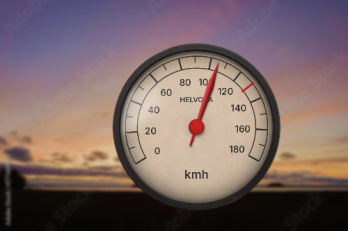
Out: 105km/h
